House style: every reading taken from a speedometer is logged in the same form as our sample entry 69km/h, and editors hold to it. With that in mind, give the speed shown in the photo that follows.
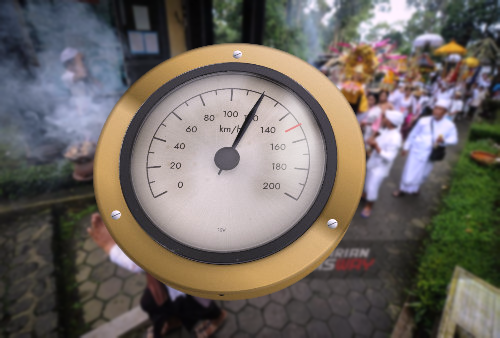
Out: 120km/h
